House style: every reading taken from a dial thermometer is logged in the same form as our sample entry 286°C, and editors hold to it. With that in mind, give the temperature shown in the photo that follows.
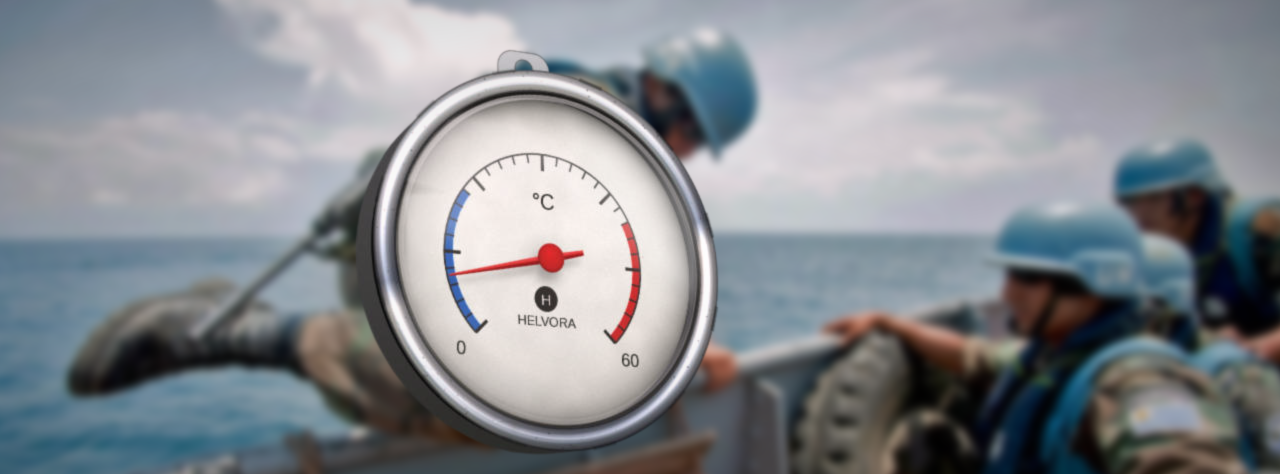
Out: 7°C
